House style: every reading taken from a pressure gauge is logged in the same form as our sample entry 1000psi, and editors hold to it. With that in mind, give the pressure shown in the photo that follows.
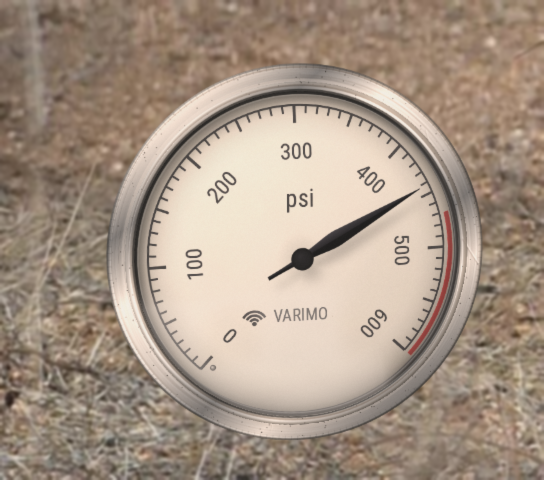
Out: 440psi
